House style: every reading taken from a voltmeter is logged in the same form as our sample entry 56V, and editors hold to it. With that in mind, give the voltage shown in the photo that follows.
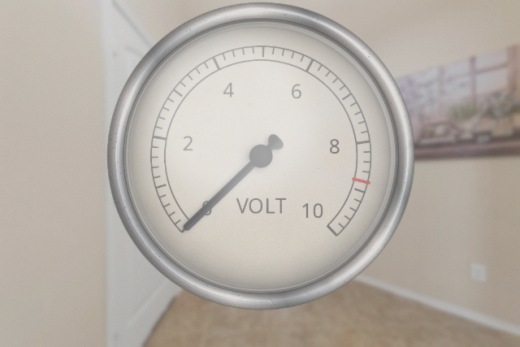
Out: 0V
